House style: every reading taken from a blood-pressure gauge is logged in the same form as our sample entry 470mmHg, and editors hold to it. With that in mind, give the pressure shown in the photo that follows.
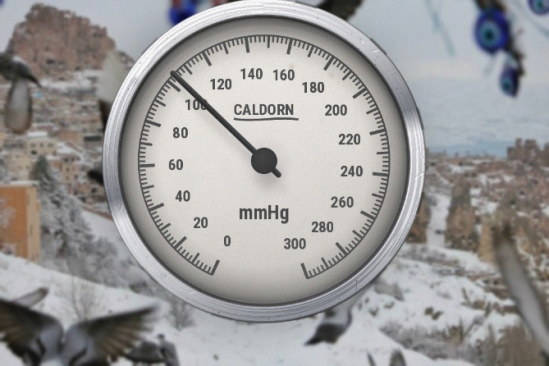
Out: 104mmHg
